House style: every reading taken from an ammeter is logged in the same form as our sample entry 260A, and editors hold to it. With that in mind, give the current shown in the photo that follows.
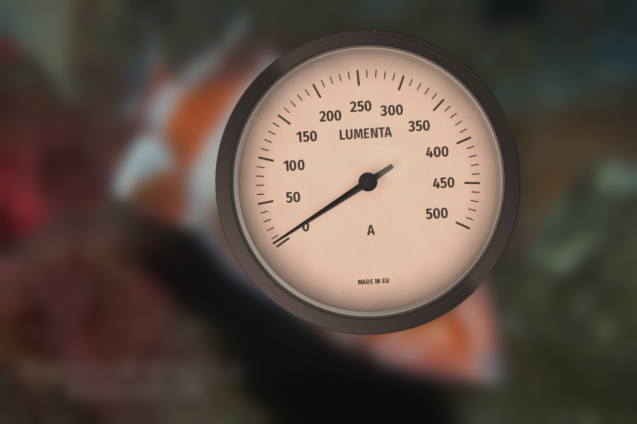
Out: 5A
